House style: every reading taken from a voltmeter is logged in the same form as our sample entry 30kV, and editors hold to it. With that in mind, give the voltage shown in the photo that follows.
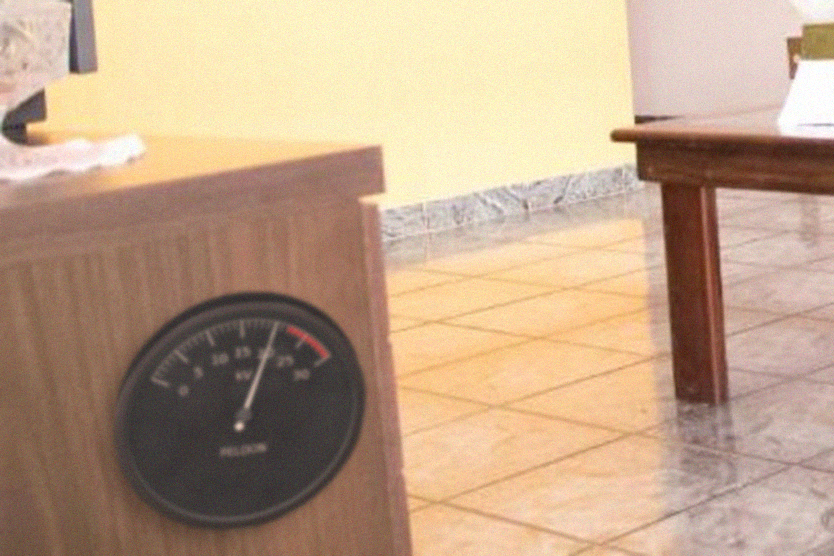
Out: 20kV
